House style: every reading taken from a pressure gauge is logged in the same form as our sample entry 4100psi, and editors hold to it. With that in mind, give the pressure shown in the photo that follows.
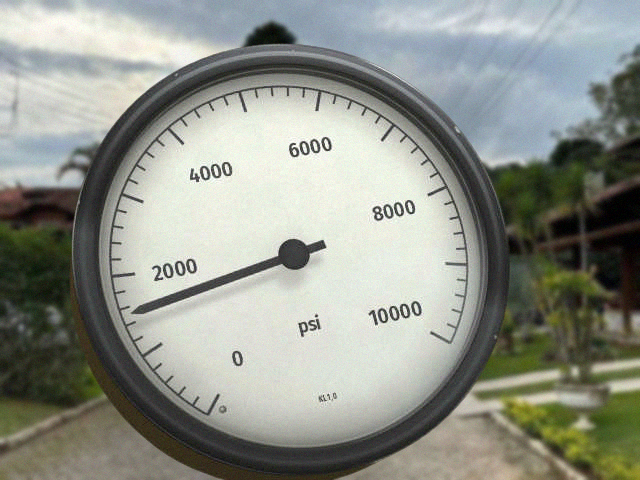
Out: 1500psi
